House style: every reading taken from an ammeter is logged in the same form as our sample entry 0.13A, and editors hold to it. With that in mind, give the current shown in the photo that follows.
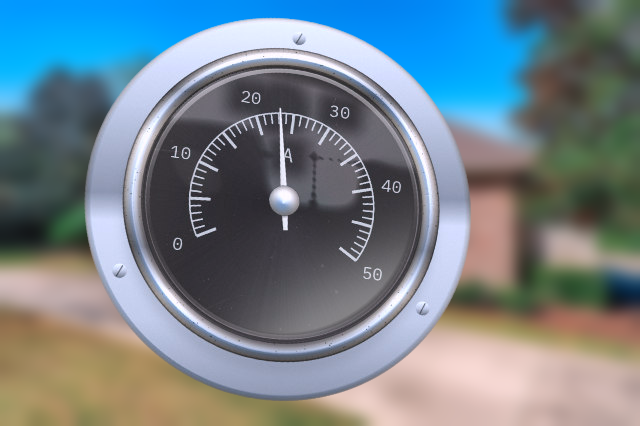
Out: 23A
